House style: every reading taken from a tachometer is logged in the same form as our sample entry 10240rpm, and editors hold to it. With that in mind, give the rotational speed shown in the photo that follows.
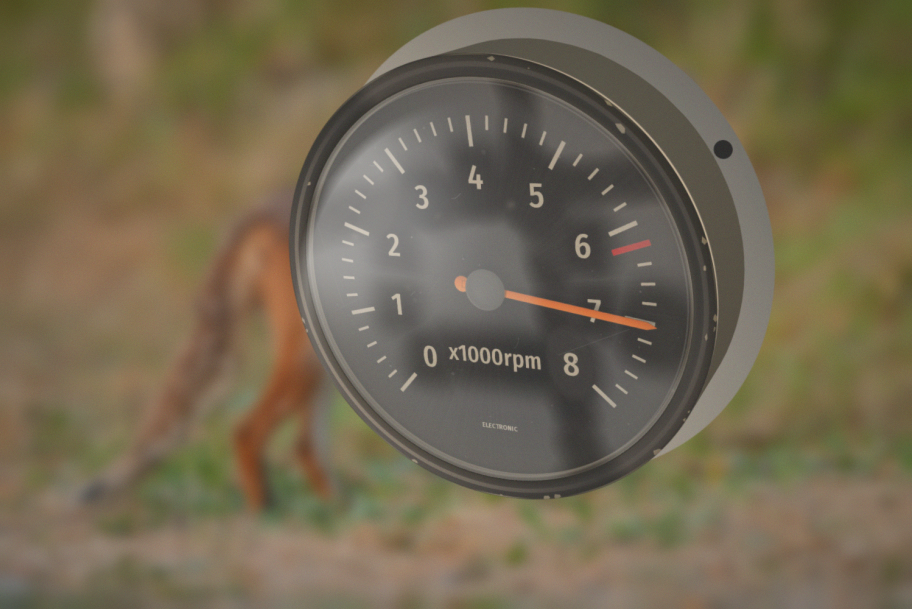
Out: 7000rpm
